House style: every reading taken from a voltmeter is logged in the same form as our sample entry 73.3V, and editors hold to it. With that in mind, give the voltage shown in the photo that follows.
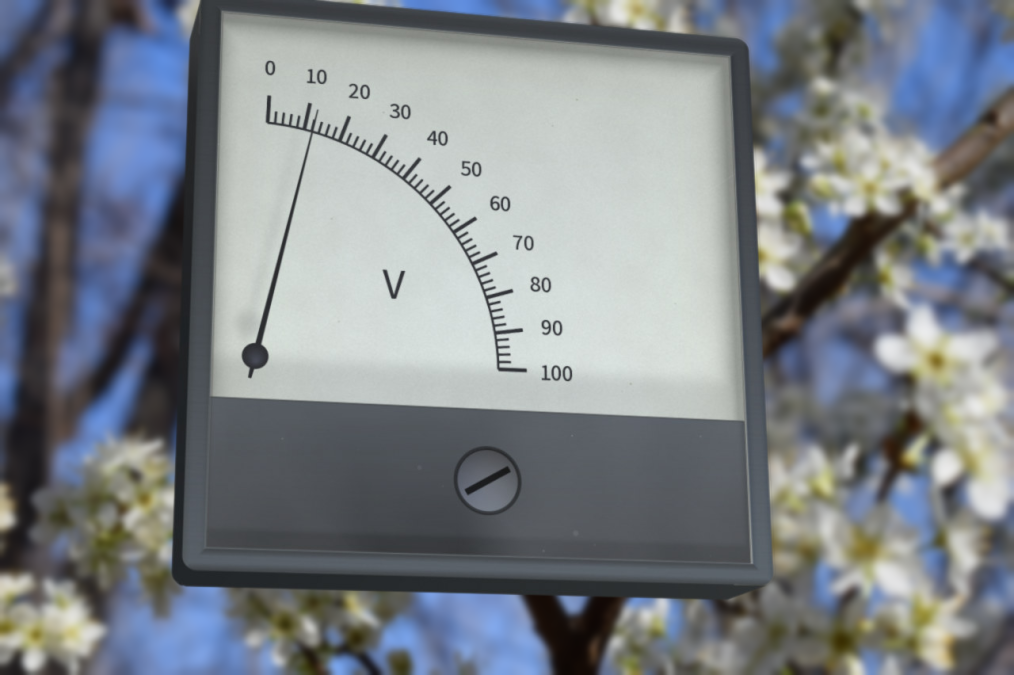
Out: 12V
